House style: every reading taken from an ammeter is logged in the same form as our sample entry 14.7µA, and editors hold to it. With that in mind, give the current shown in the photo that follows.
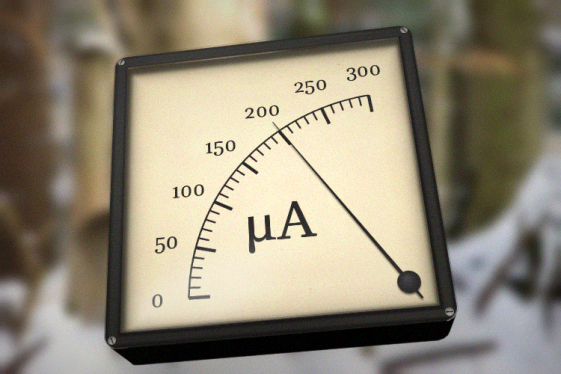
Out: 200µA
